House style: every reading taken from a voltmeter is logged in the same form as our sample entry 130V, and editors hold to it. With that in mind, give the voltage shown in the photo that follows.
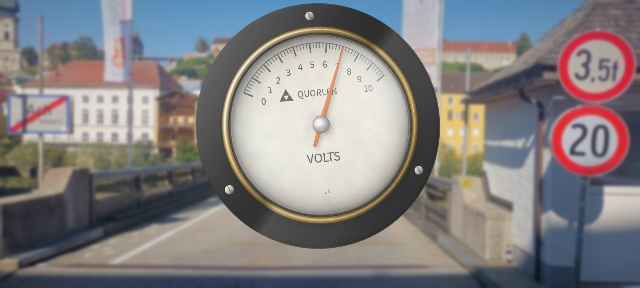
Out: 7V
